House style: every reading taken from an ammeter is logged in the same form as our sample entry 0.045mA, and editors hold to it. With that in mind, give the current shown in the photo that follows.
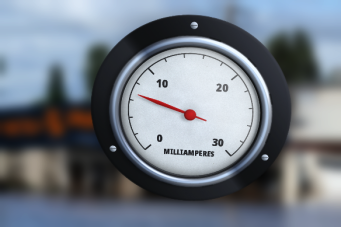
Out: 7mA
